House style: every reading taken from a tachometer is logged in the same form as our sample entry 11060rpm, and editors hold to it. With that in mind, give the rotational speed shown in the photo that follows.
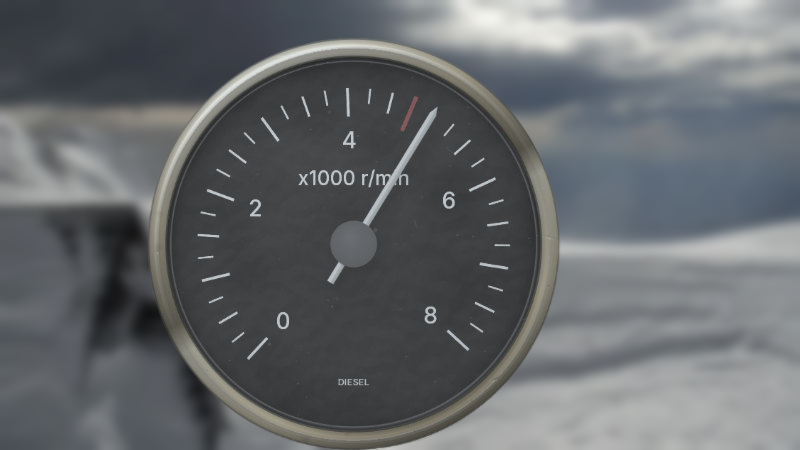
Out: 5000rpm
